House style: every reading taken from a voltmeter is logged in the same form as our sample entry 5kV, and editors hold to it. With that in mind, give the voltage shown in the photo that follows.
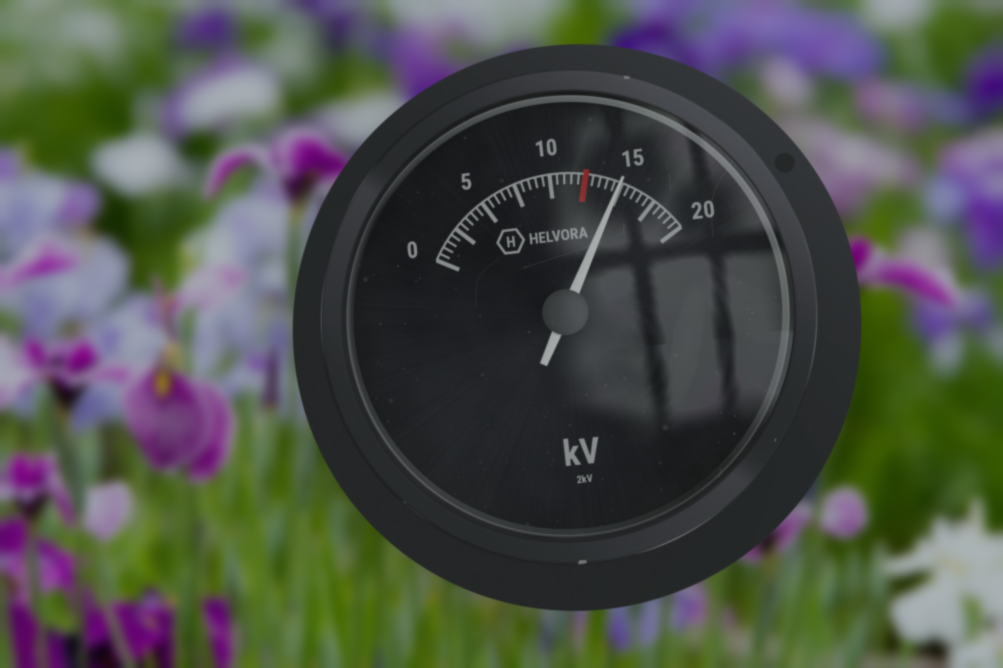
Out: 15kV
